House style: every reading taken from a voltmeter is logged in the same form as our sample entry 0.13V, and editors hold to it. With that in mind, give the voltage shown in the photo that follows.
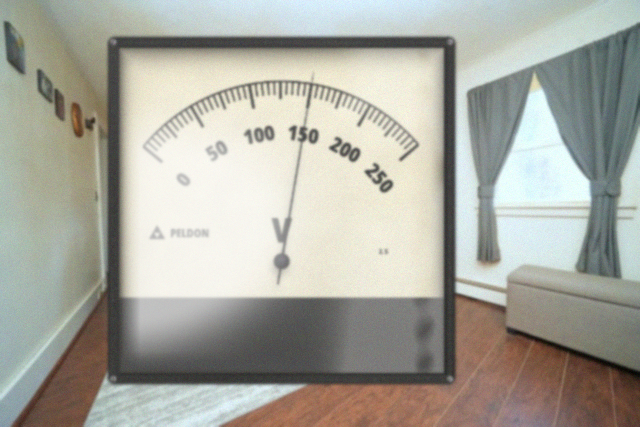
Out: 150V
